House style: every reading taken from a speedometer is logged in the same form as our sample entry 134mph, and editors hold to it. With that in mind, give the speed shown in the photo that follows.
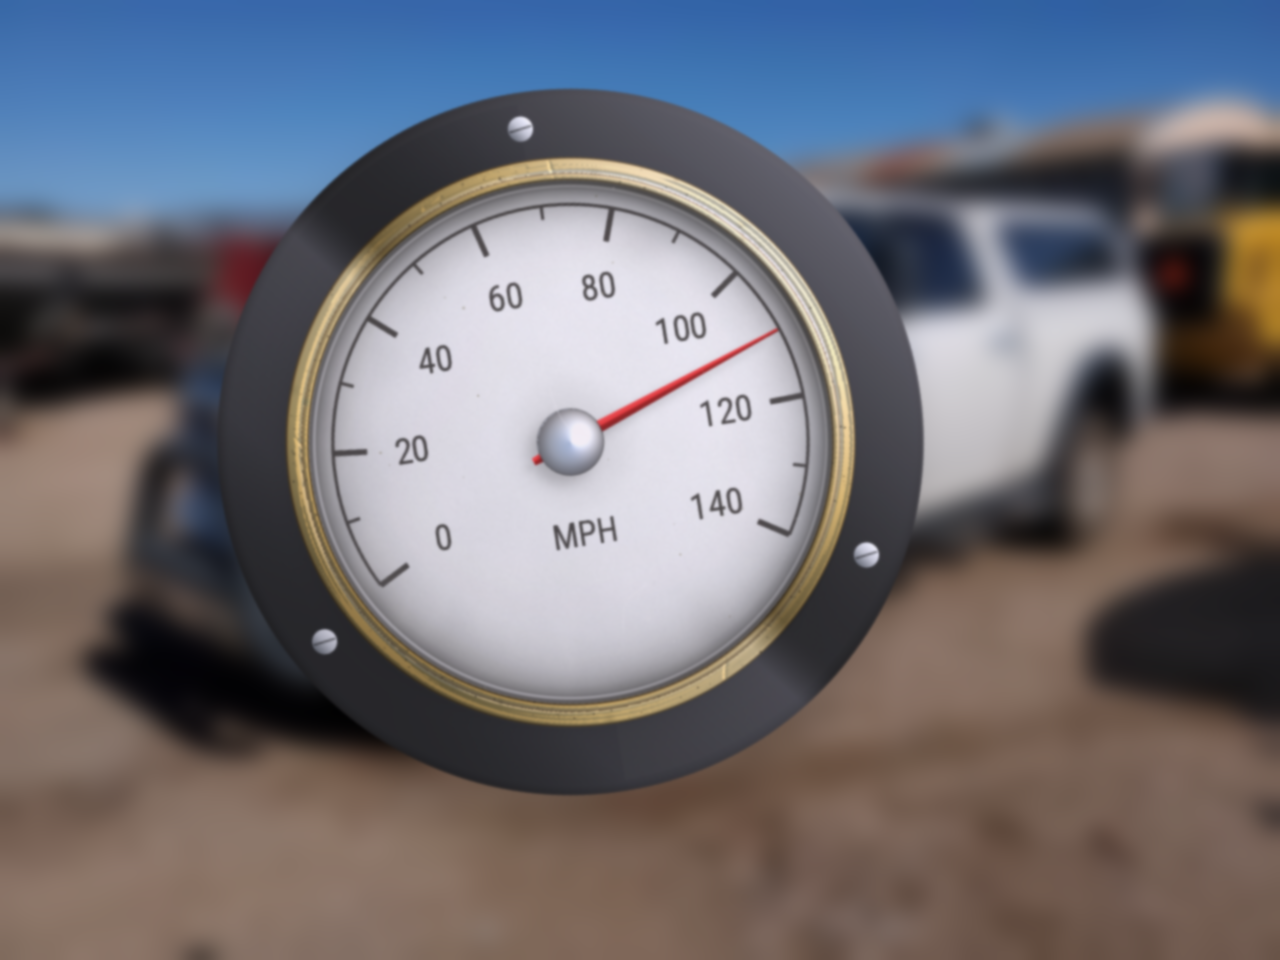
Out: 110mph
